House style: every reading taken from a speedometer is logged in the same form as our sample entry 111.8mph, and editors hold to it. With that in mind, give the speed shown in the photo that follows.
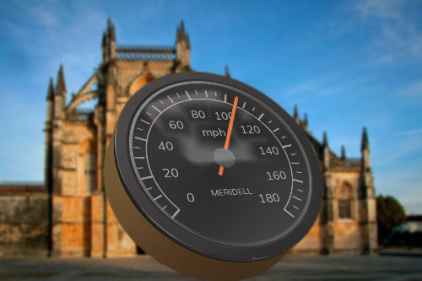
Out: 105mph
